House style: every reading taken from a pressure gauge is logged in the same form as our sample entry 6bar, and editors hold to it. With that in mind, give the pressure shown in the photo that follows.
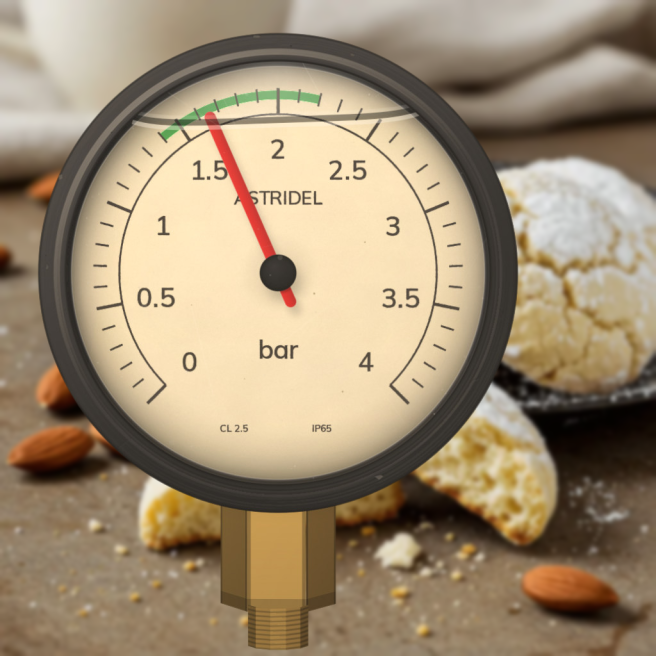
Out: 1.65bar
